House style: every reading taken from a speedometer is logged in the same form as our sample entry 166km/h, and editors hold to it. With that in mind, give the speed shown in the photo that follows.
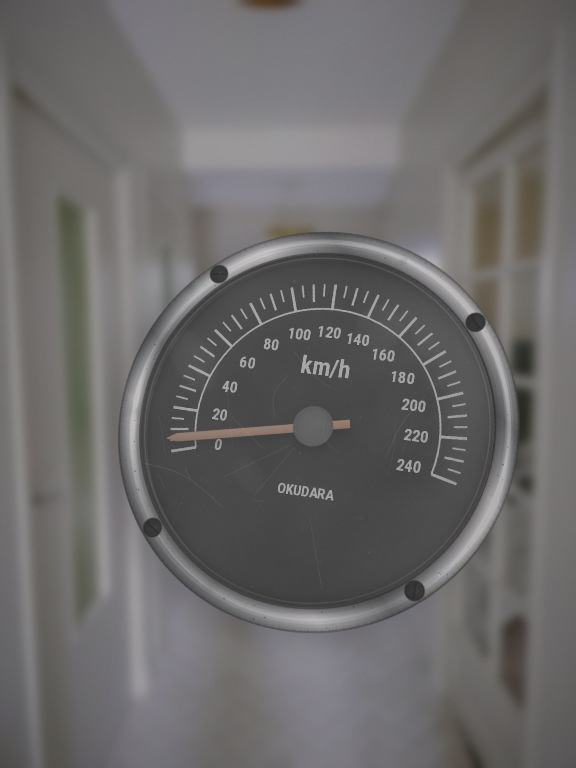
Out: 5km/h
